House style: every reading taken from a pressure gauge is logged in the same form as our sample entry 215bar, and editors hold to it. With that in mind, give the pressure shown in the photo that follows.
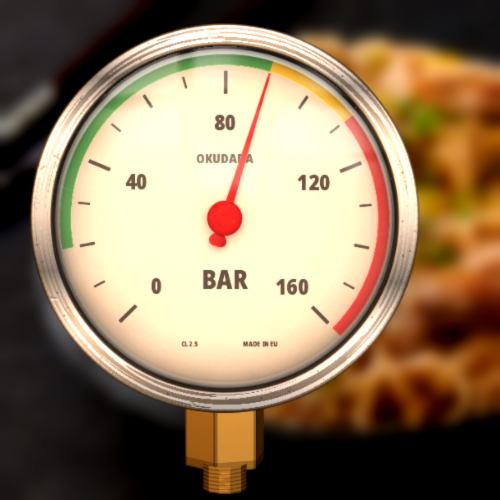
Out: 90bar
